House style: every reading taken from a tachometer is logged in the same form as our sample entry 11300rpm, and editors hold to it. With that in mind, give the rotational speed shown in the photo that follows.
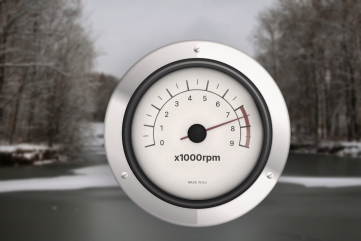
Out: 7500rpm
